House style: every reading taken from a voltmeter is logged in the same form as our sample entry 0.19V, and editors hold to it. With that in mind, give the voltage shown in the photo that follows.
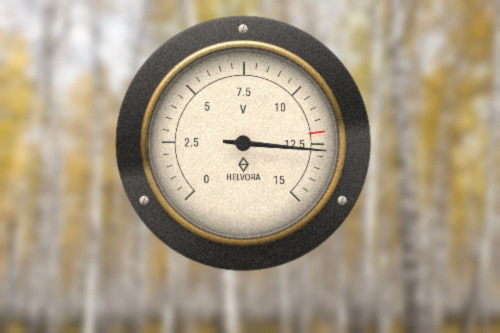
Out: 12.75V
